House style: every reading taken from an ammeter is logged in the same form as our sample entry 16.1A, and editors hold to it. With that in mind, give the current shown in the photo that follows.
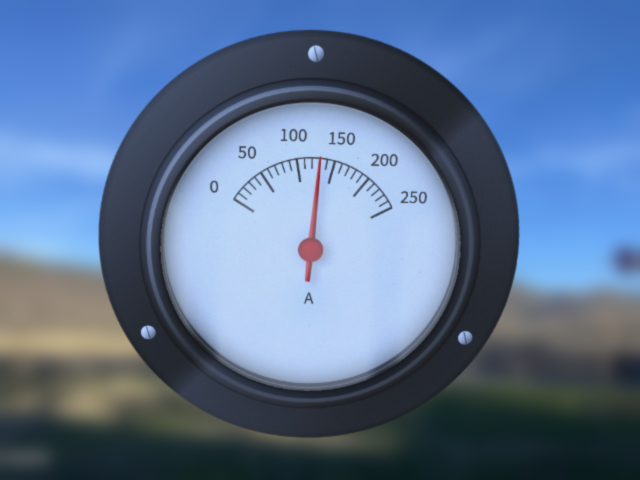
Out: 130A
